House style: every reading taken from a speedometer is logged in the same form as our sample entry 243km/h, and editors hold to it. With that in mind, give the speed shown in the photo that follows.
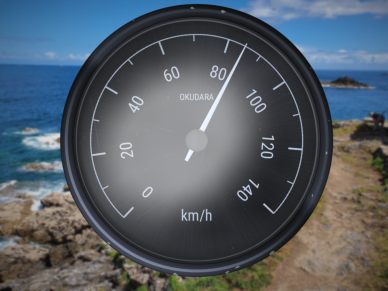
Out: 85km/h
